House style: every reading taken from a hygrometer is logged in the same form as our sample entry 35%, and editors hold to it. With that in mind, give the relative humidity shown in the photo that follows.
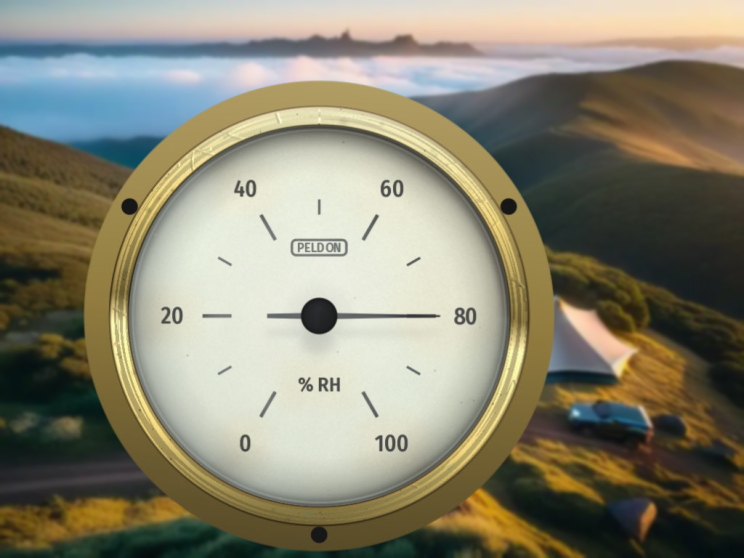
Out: 80%
